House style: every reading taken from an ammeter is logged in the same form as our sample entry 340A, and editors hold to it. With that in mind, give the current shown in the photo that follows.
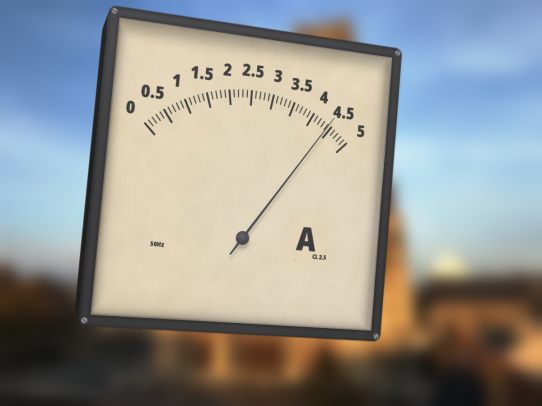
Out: 4.4A
